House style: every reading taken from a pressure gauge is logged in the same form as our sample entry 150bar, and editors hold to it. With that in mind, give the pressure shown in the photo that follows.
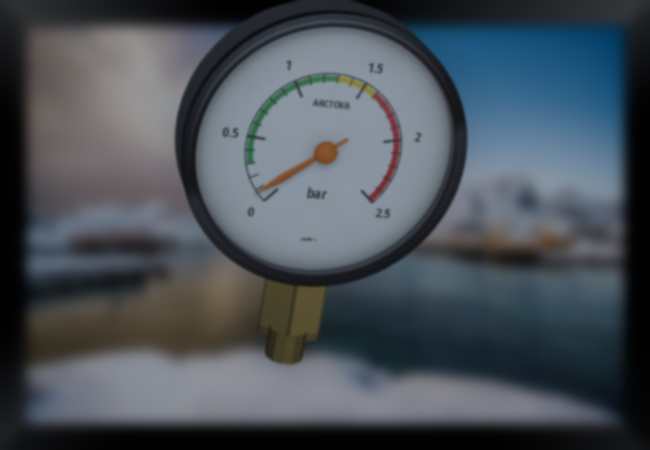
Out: 0.1bar
